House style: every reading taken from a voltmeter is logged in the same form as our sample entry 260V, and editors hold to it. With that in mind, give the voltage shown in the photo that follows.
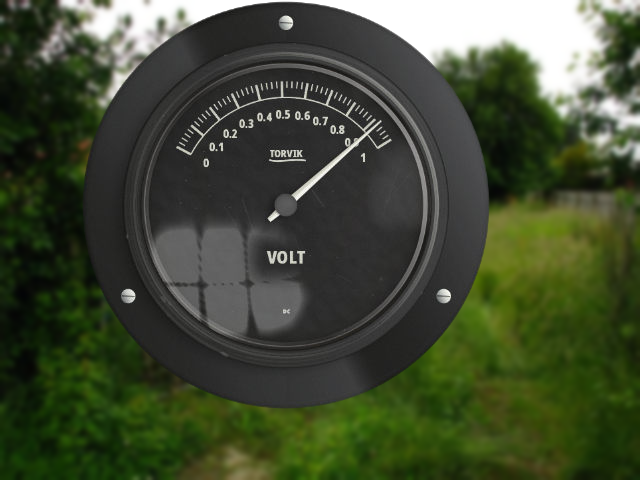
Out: 0.92V
